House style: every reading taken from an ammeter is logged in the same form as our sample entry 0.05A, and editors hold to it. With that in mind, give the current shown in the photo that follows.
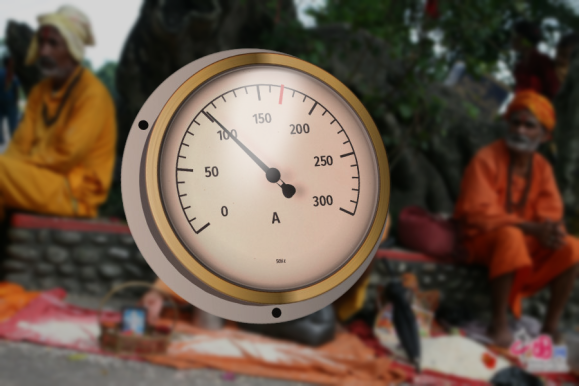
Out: 100A
